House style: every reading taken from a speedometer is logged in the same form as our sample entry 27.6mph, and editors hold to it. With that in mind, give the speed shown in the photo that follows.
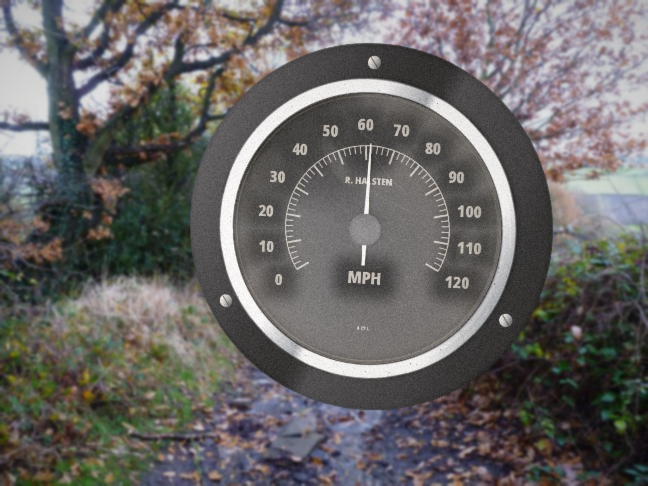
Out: 62mph
